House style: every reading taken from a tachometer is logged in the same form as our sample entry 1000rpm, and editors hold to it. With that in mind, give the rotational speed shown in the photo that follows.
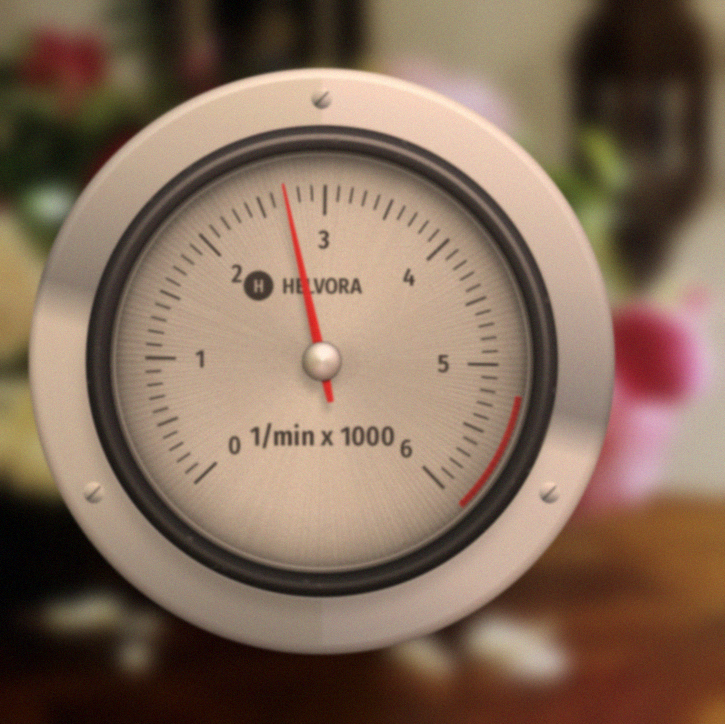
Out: 2700rpm
